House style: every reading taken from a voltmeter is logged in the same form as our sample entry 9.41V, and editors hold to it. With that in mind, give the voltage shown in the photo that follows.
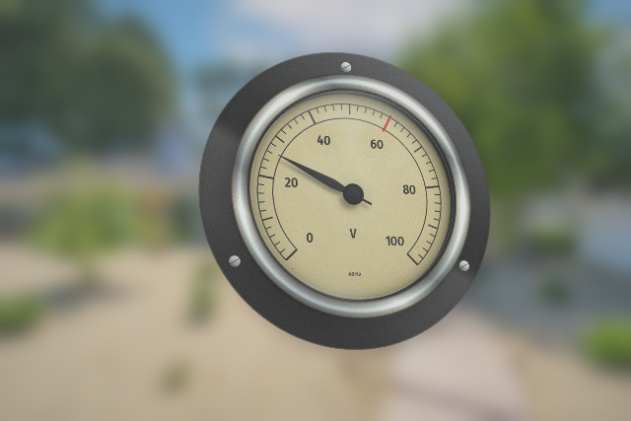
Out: 26V
